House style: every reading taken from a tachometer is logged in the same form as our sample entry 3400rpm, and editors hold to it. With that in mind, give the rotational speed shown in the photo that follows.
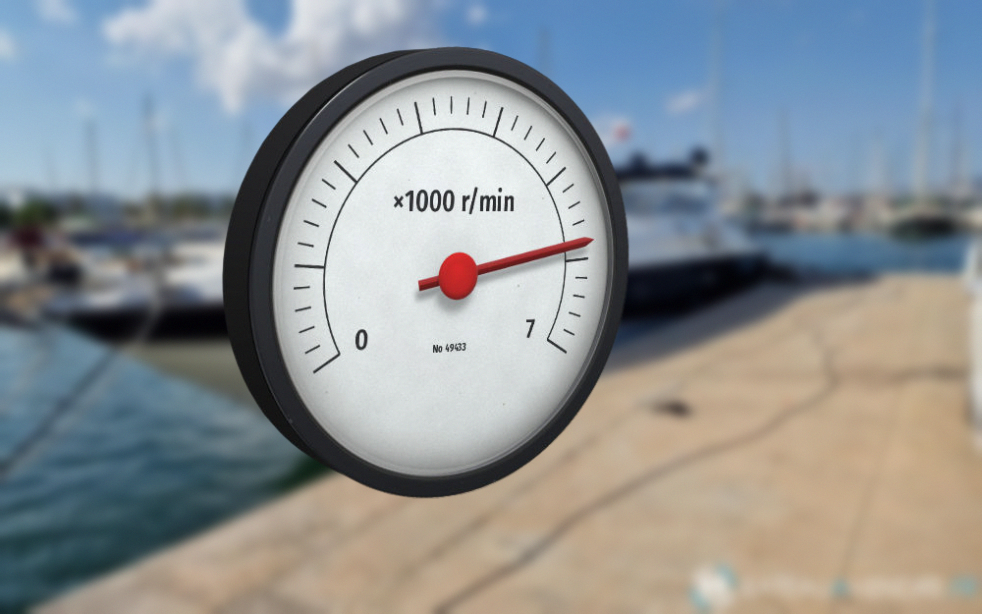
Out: 5800rpm
